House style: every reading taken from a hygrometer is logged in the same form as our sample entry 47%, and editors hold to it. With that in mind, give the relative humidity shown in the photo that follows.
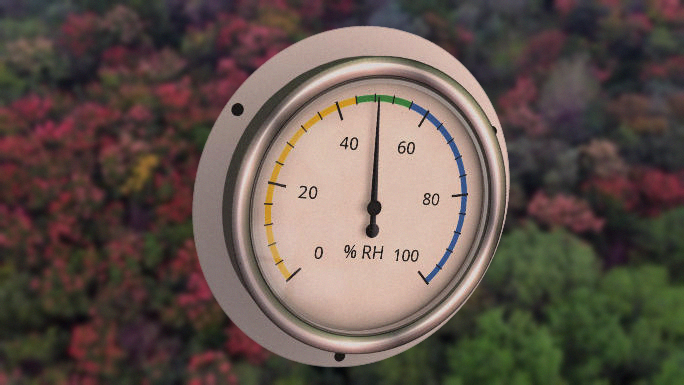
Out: 48%
